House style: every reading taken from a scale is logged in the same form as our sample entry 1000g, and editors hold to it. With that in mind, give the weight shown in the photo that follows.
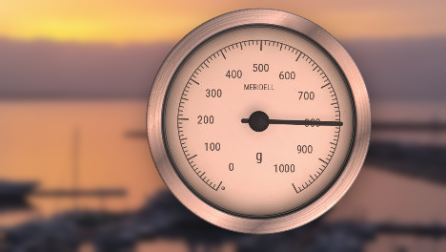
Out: 800g
